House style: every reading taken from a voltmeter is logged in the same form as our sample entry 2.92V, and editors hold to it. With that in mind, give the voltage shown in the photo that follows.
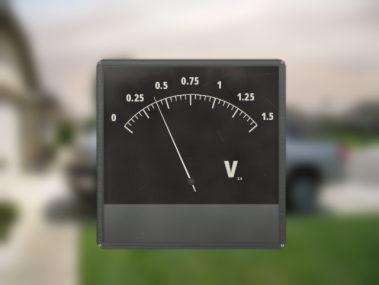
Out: 0.4V
